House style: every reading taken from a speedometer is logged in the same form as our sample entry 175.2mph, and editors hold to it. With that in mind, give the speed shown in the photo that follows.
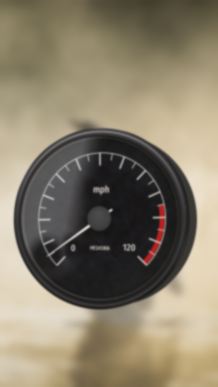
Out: 5mph
